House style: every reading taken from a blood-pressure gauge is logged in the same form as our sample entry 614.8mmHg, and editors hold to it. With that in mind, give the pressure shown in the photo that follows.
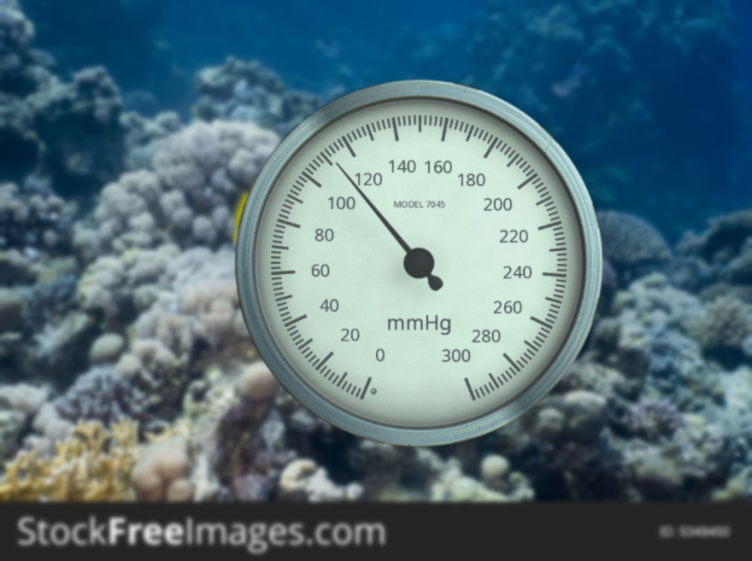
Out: 112mmHg
